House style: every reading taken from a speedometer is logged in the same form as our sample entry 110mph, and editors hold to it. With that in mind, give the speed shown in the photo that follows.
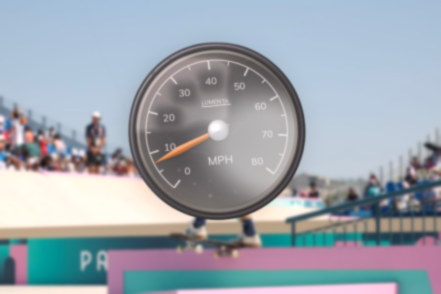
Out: 7.5mph
